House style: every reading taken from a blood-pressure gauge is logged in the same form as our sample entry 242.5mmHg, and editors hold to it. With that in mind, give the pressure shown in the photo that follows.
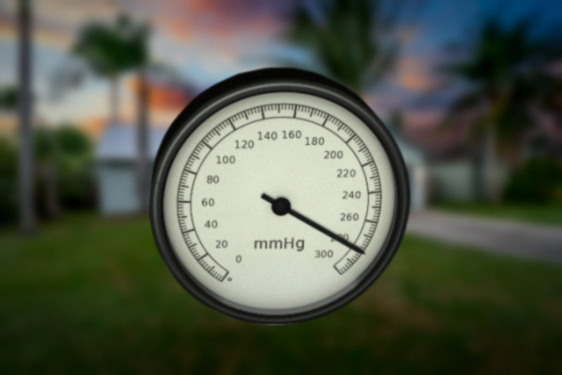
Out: 280mmHg
